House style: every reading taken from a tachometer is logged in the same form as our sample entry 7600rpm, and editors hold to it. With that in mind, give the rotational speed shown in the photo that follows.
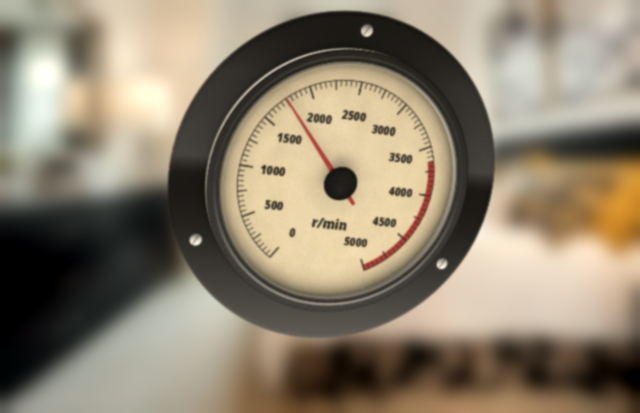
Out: 1750rpm
